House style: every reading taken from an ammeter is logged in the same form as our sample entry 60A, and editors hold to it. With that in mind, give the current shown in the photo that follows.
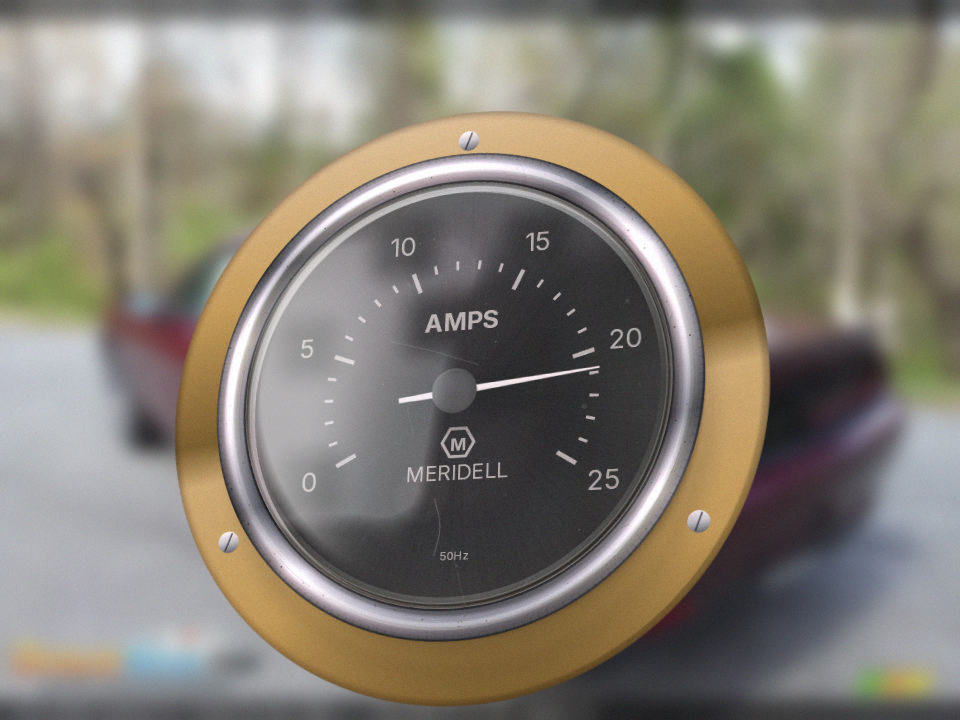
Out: 21A
